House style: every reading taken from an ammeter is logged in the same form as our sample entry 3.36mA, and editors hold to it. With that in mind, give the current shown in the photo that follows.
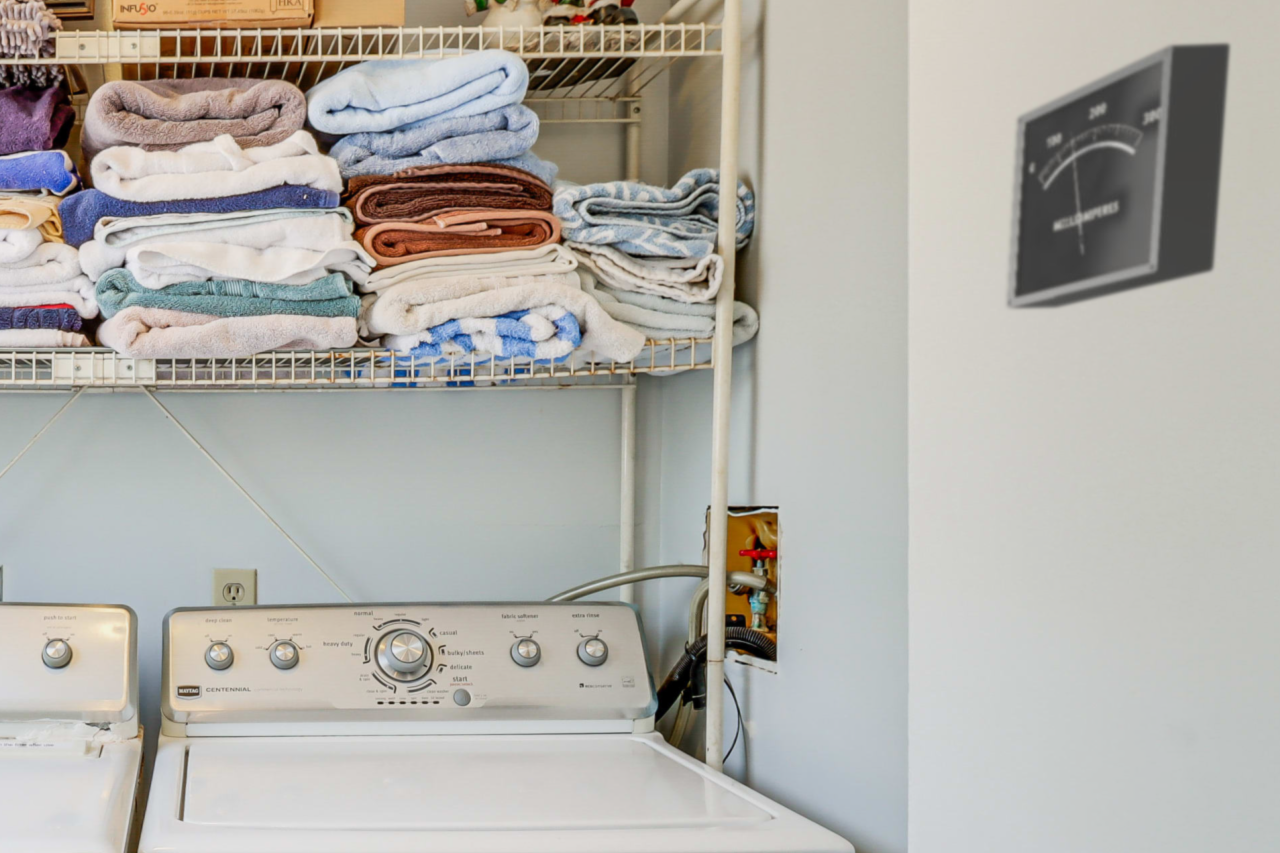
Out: 150mA
